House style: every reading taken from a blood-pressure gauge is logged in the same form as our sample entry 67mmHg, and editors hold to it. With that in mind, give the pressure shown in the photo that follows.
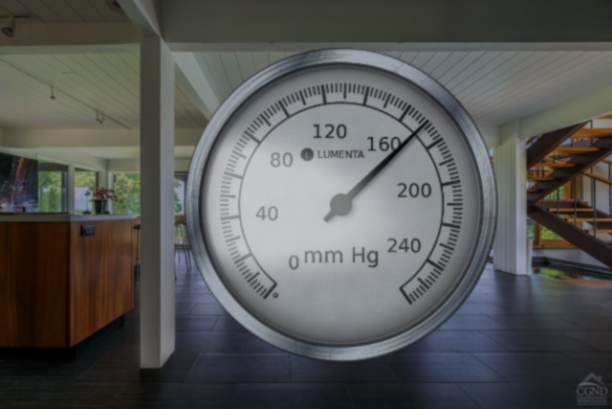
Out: 170mmHg
